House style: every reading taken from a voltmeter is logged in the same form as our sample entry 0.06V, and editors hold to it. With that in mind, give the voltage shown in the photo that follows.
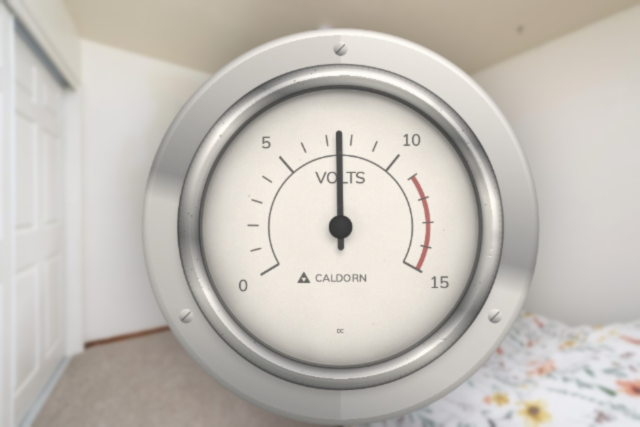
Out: 7.5V
